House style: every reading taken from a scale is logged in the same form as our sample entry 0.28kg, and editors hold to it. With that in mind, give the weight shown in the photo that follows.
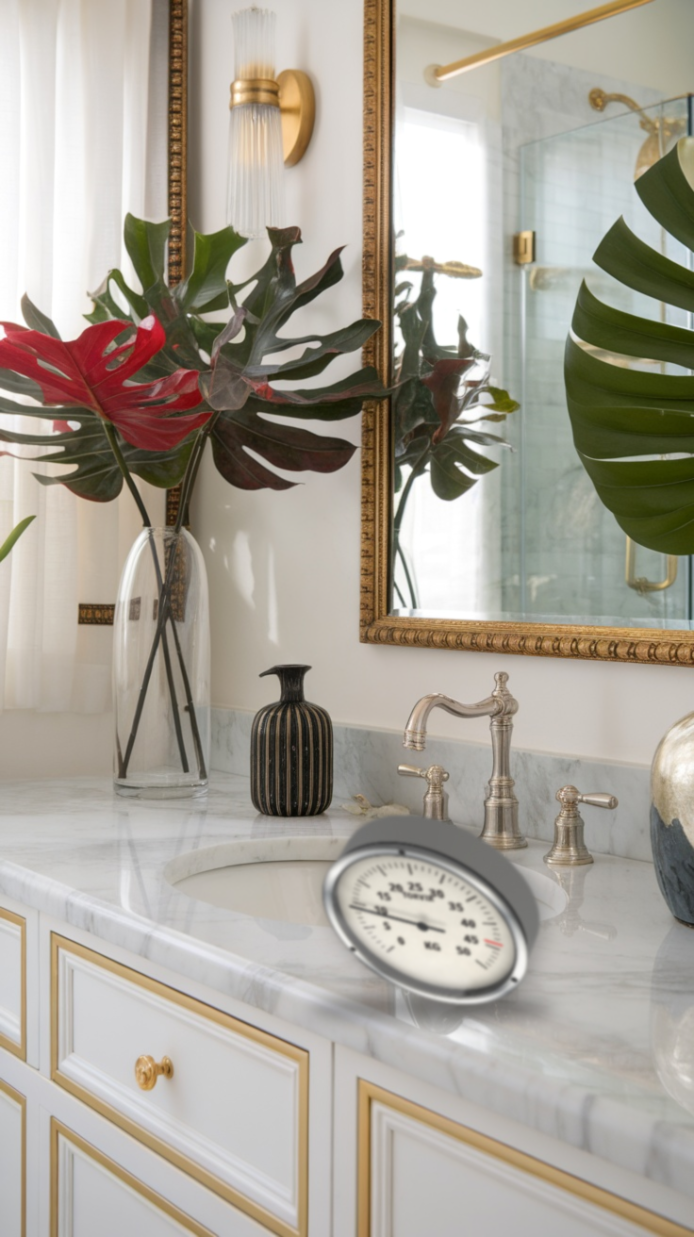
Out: 10kg
